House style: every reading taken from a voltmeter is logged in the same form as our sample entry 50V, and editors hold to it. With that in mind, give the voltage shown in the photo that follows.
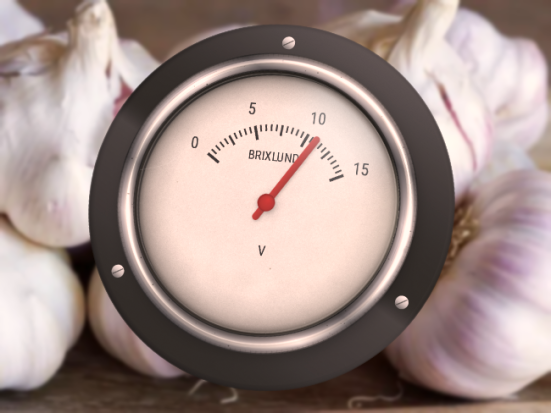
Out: 11V
